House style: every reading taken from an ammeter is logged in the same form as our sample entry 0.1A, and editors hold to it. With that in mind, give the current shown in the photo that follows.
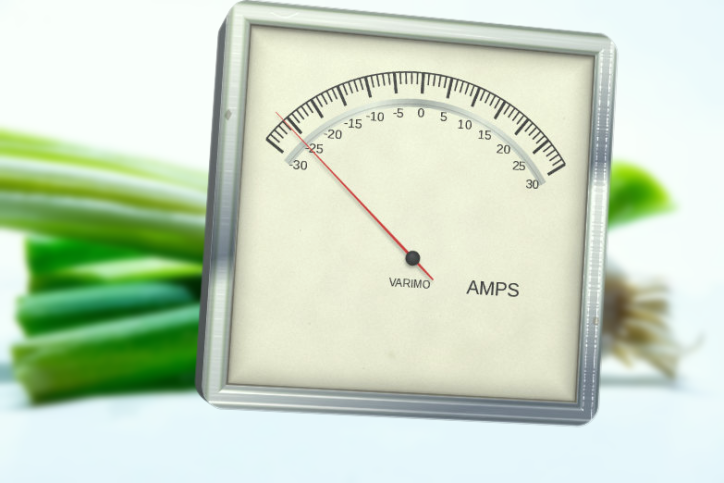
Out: -26A
